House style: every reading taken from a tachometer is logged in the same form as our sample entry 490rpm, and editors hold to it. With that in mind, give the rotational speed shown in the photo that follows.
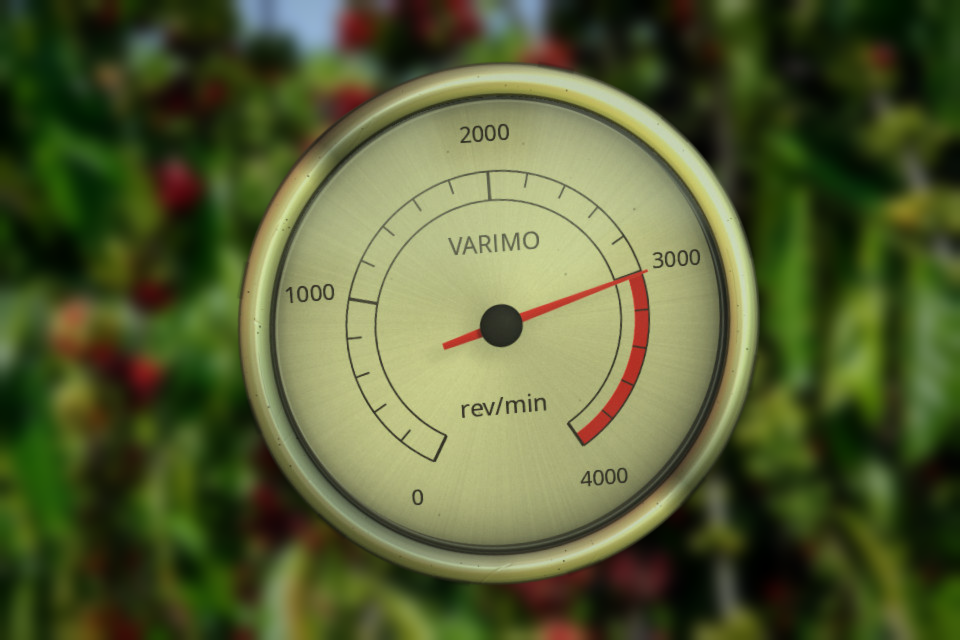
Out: 3000rpm
